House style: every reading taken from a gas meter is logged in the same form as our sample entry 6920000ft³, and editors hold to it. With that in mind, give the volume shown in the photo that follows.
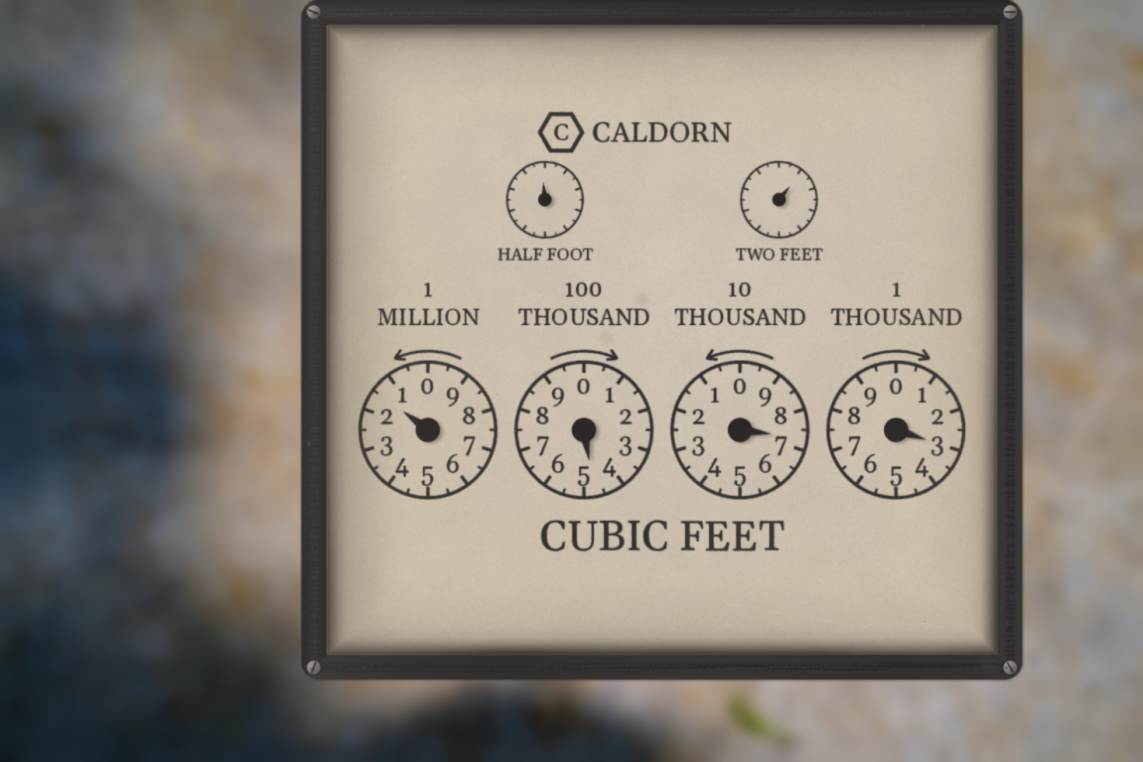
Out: 147300ft³
